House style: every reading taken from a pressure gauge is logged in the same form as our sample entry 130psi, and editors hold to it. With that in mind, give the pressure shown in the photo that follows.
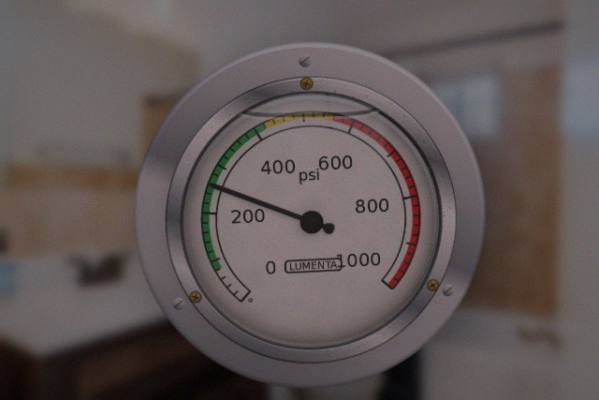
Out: 260psi
